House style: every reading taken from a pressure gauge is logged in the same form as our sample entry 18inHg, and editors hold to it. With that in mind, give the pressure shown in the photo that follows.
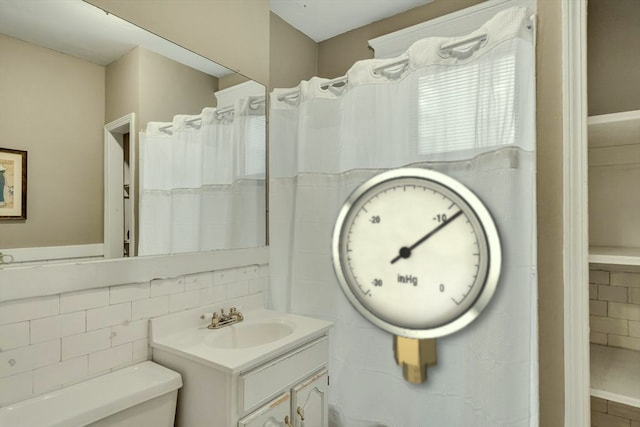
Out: -9inHg
